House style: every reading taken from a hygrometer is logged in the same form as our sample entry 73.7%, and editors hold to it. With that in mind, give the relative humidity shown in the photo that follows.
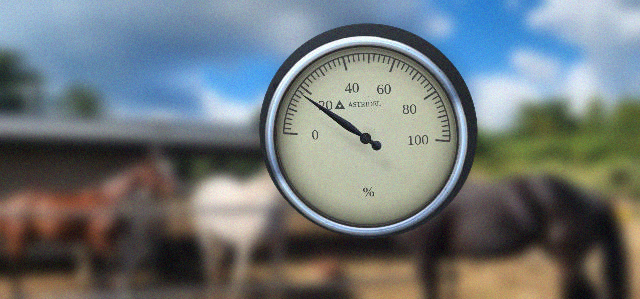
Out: 18%
